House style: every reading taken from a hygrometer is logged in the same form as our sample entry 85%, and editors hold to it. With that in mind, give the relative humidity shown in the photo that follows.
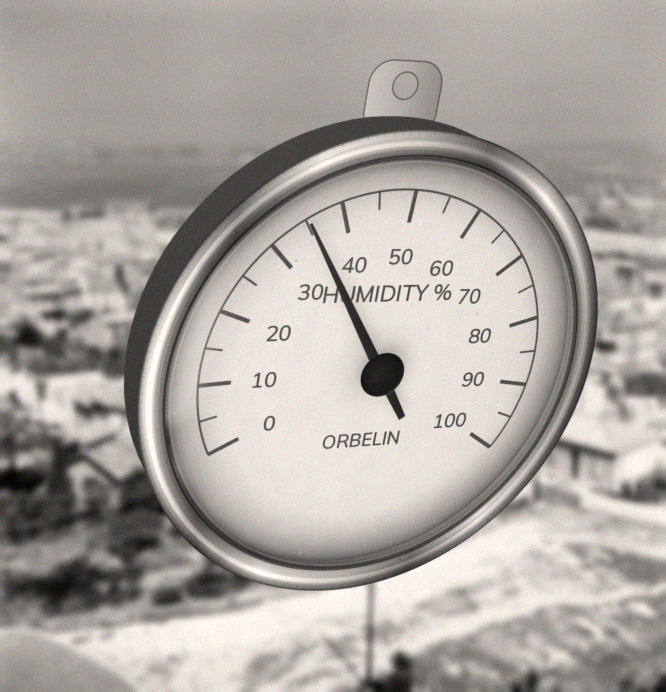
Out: 35%
